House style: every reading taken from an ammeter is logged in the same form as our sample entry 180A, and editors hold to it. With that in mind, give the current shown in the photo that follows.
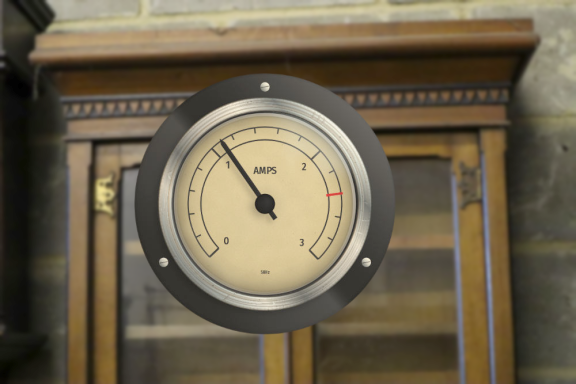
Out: 1.1A
